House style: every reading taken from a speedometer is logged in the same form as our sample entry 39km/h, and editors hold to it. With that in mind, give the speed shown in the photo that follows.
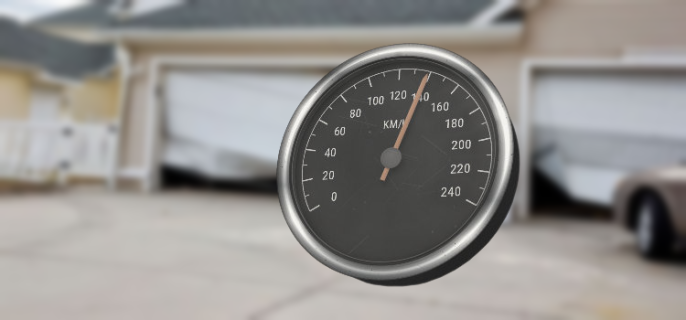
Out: 140km/h
